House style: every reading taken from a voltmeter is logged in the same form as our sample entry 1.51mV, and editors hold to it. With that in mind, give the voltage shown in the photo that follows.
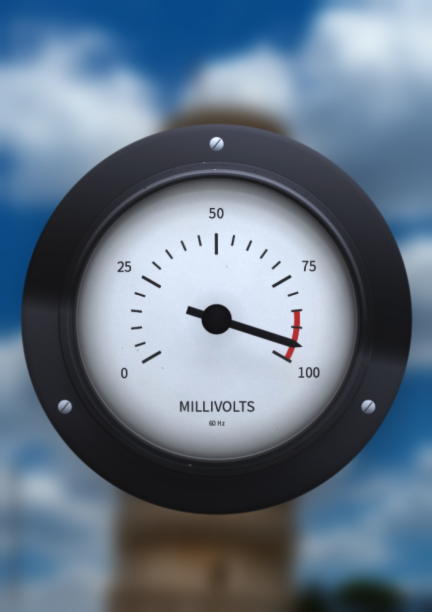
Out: 95mV
